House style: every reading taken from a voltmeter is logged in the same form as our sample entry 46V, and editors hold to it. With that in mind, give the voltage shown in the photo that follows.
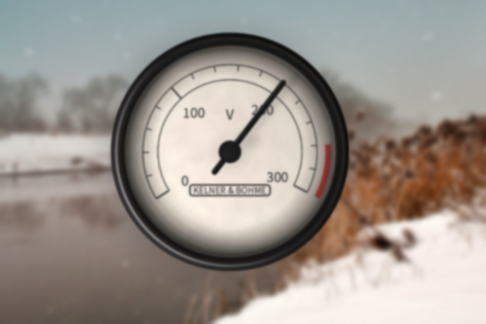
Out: 200V
